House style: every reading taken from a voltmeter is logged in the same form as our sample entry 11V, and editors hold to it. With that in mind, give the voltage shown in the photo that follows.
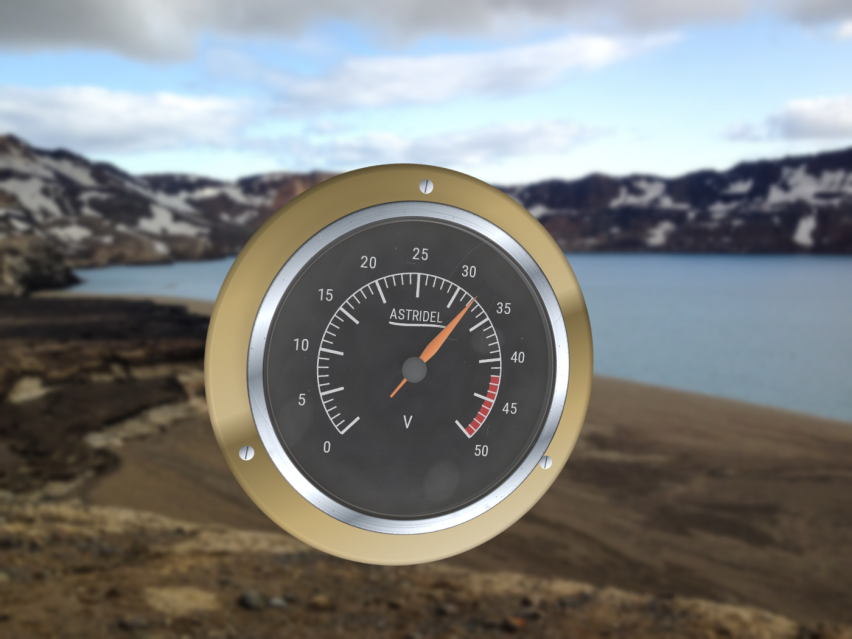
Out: 32V
